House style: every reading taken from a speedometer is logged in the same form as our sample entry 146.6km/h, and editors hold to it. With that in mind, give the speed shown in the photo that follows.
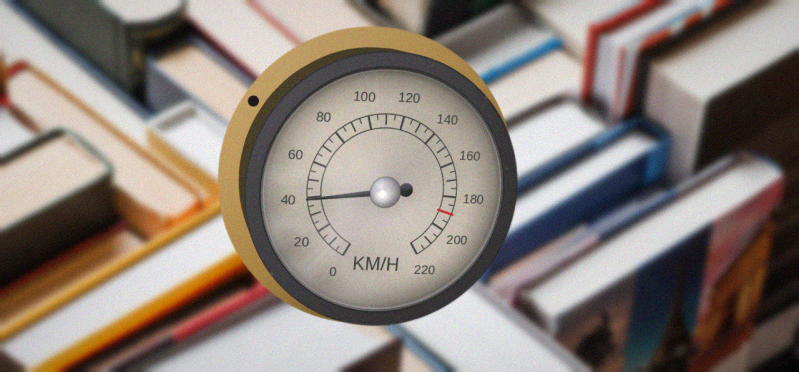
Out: 40km/h
